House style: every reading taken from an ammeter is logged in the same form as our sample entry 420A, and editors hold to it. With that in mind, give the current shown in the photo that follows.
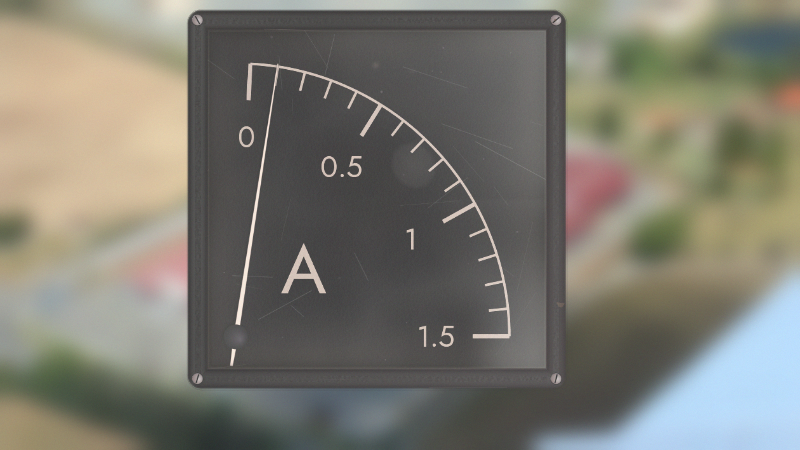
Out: 0.1A
